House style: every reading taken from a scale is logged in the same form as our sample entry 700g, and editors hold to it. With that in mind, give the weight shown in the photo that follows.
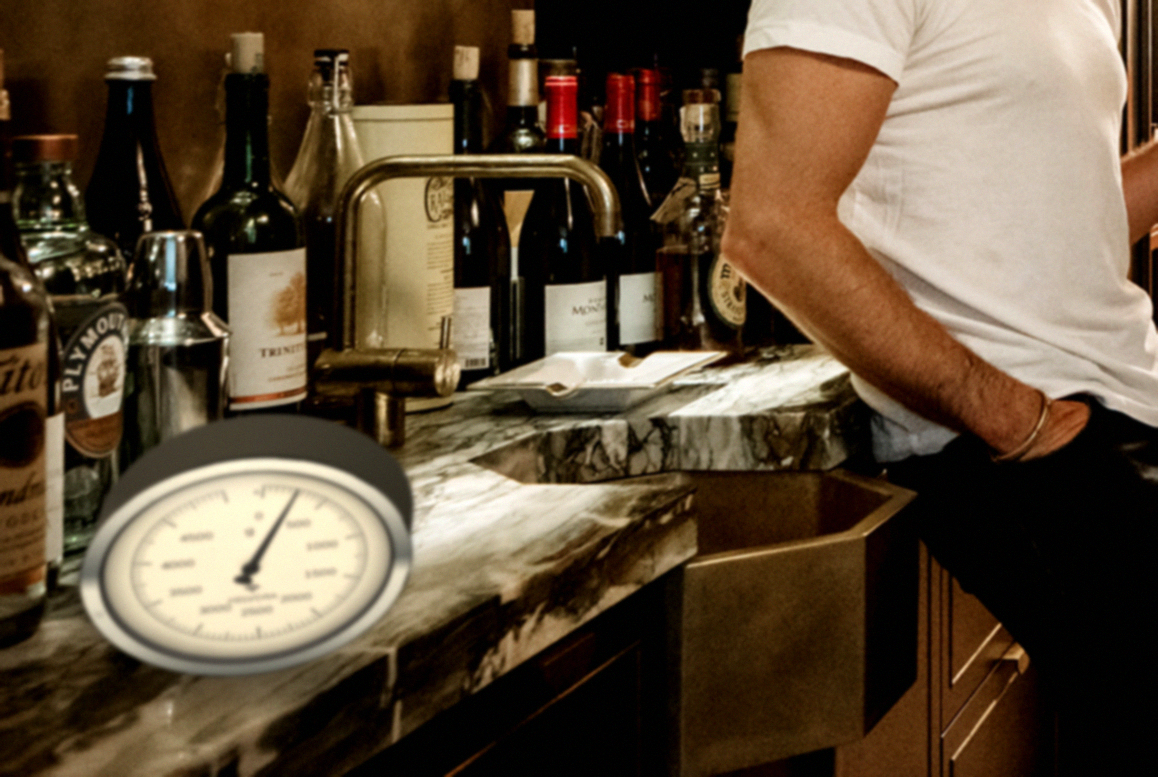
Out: 250g
